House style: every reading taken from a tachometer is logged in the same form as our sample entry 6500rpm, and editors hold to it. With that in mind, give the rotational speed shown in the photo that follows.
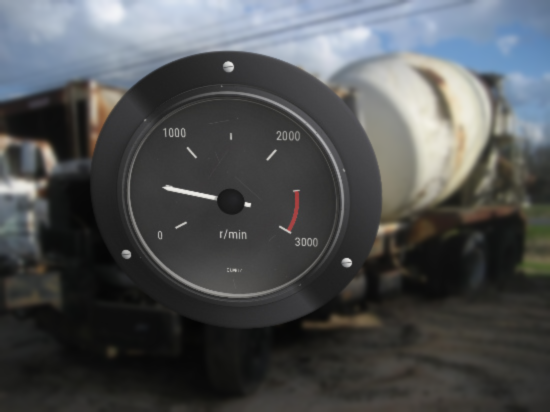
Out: 500rpm
